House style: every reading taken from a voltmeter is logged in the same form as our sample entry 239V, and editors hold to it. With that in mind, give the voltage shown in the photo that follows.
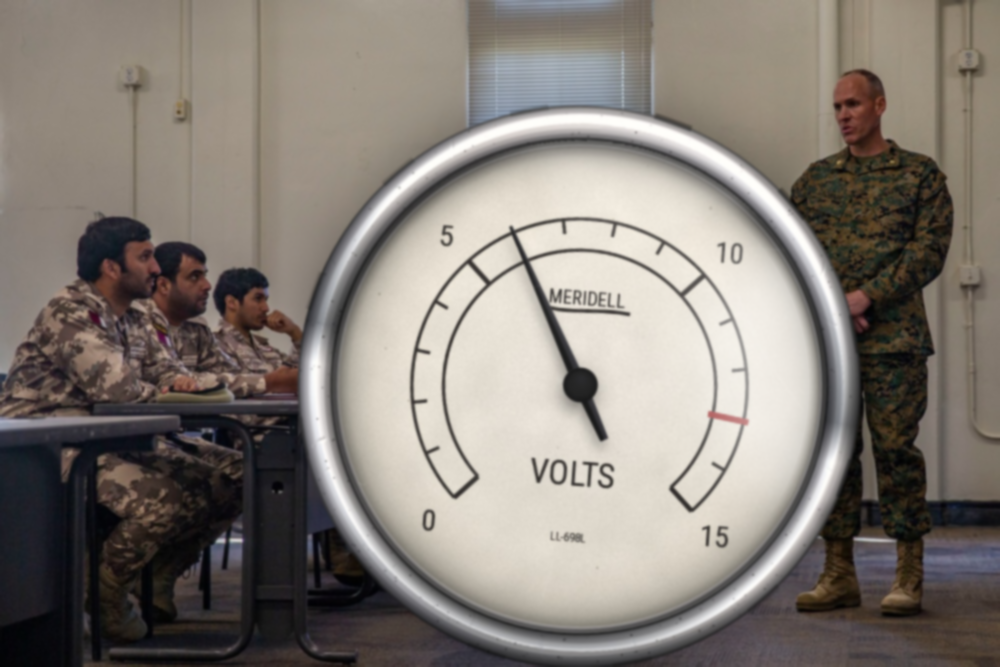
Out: 6V
